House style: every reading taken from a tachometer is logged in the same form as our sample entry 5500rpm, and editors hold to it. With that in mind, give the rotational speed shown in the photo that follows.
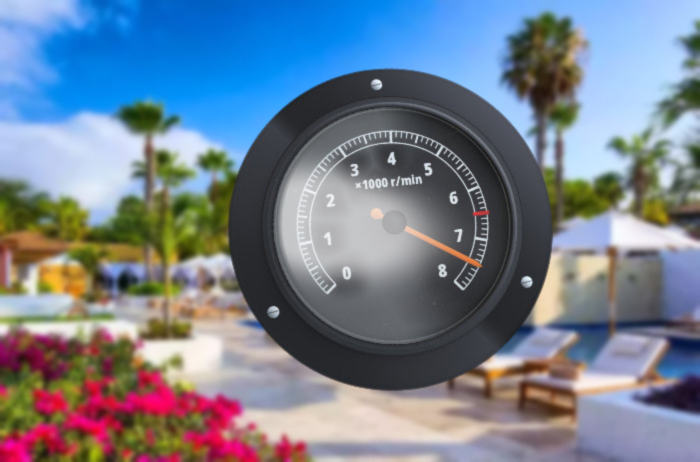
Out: 7500rpm
